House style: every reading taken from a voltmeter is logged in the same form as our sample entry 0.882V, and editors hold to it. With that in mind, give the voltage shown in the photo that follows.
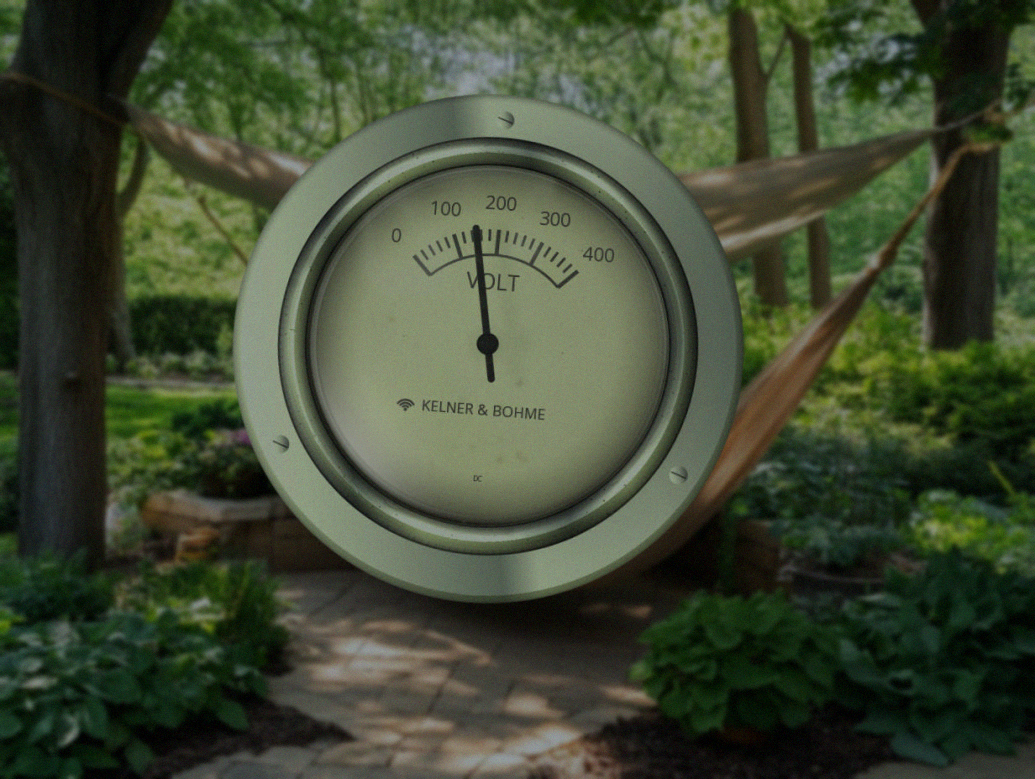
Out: 150V
